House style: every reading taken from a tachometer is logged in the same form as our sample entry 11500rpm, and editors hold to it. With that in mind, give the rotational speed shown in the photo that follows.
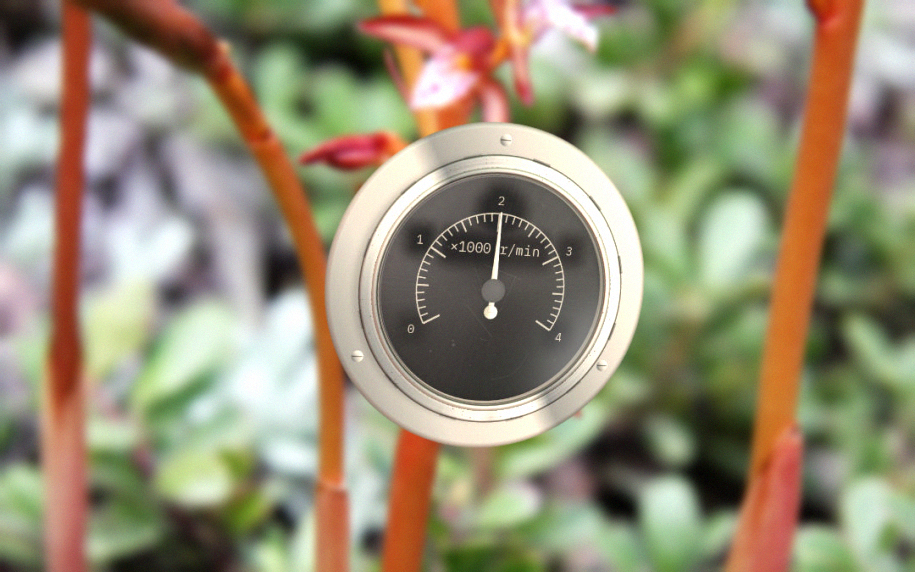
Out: 2000rpm
